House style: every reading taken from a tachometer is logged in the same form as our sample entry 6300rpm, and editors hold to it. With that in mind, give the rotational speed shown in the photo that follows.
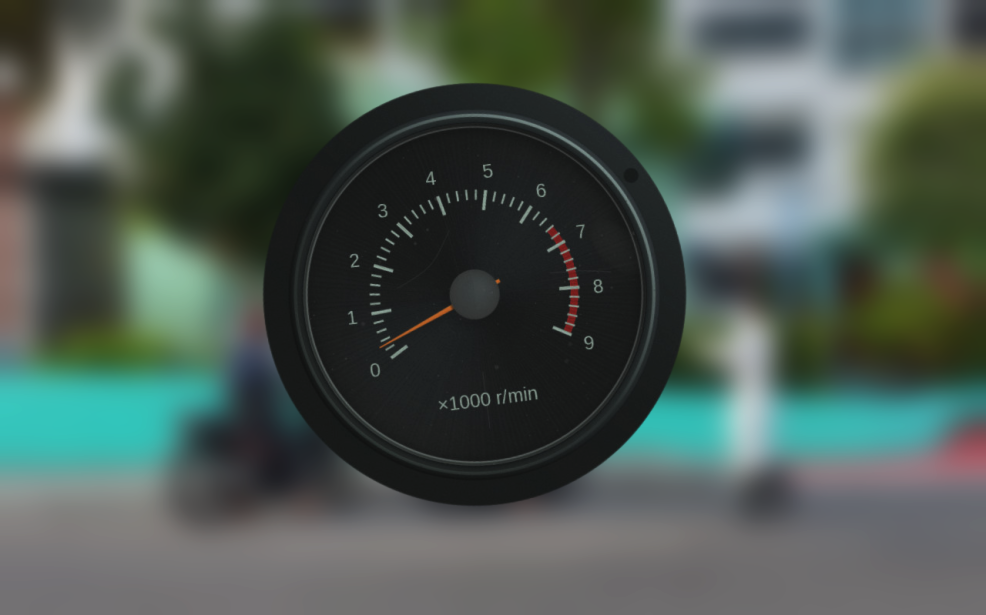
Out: 300rpm
